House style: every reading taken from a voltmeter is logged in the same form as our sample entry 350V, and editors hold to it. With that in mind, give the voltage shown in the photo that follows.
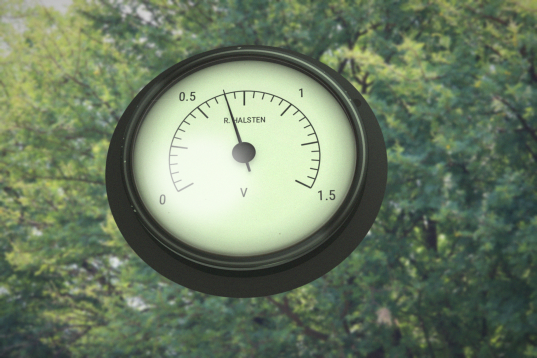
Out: 0.65V
